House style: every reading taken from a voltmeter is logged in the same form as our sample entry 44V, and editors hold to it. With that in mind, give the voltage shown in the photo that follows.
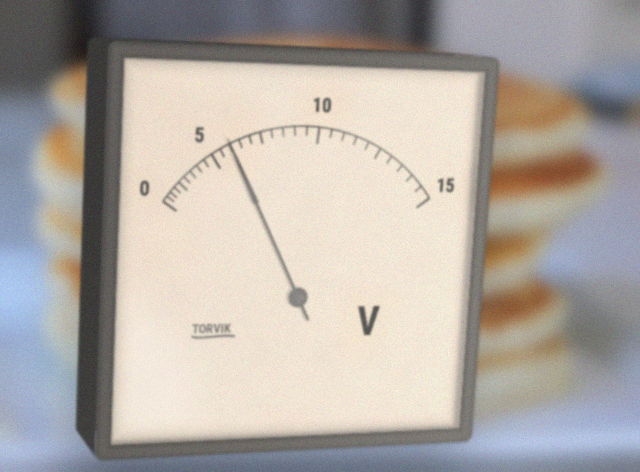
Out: 6V
